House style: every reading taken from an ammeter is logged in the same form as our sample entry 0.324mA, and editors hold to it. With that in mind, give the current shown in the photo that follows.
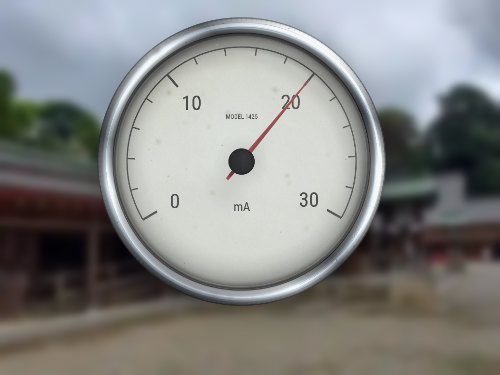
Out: 20mA
